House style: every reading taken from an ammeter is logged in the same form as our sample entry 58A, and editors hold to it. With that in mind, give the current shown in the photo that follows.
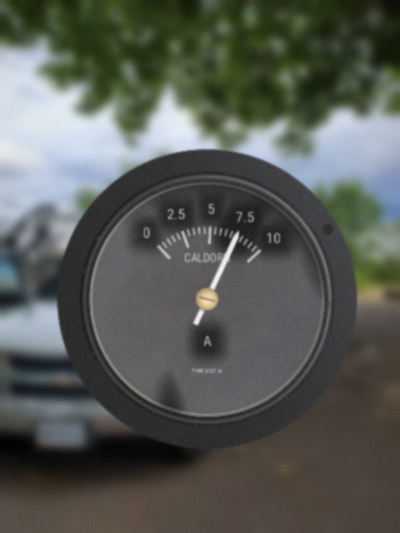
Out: 7.5A
